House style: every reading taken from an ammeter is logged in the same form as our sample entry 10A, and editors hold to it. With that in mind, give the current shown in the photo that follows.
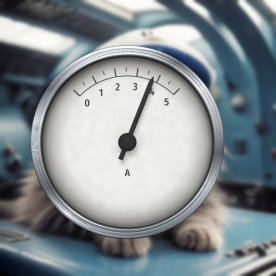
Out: 3.75A
